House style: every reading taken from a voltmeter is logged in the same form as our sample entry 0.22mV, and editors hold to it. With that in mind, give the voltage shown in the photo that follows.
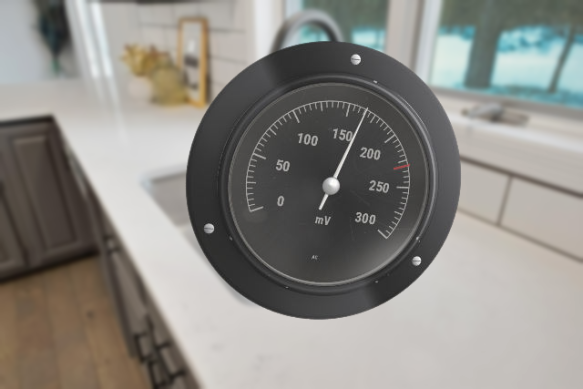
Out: 165mV
